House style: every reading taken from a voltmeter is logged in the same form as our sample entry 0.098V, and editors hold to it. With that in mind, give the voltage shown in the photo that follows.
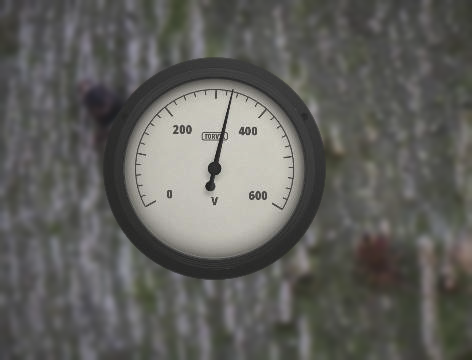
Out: 330V
